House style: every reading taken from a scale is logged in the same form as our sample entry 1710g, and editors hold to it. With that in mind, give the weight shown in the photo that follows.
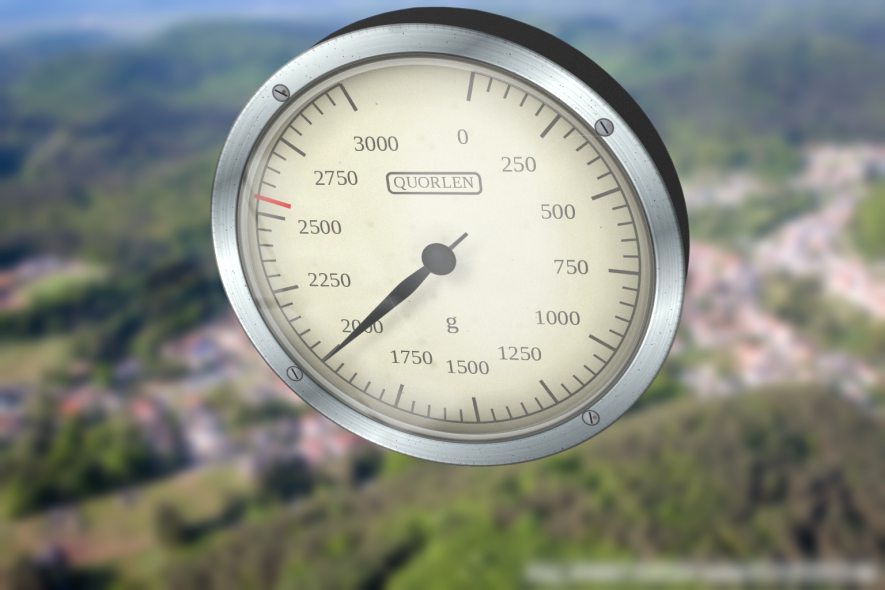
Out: 2000g
